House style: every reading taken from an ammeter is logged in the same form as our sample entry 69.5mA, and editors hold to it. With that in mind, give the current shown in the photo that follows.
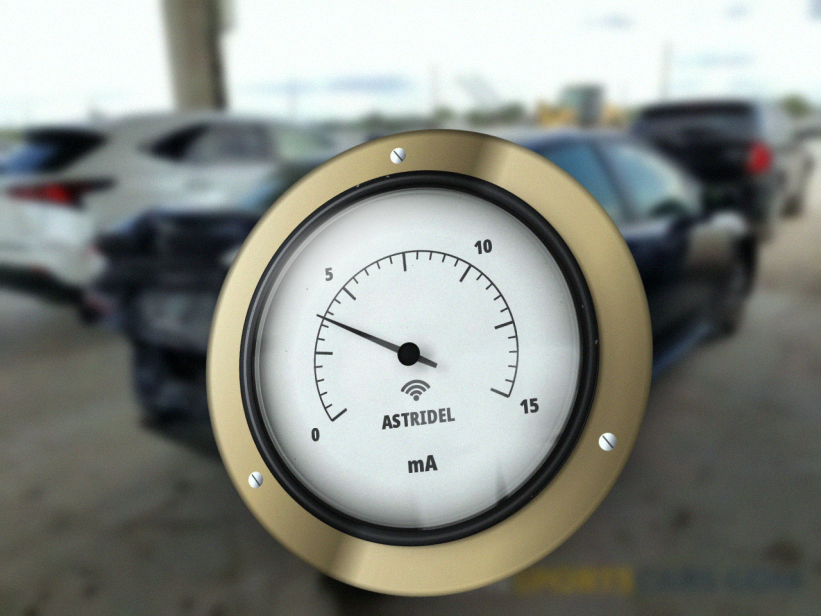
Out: 3.75mA
